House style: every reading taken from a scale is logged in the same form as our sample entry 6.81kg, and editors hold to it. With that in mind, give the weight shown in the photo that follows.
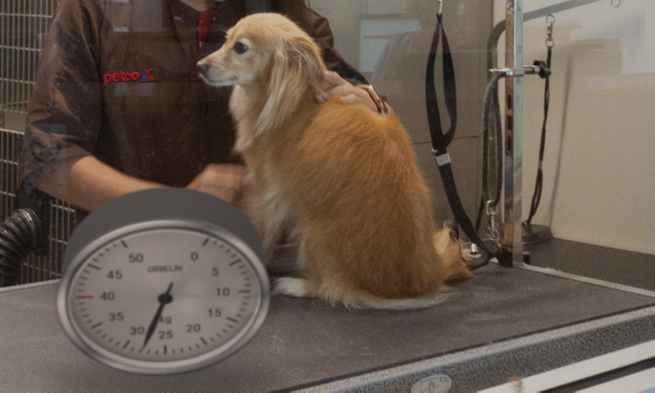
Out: 28kg
